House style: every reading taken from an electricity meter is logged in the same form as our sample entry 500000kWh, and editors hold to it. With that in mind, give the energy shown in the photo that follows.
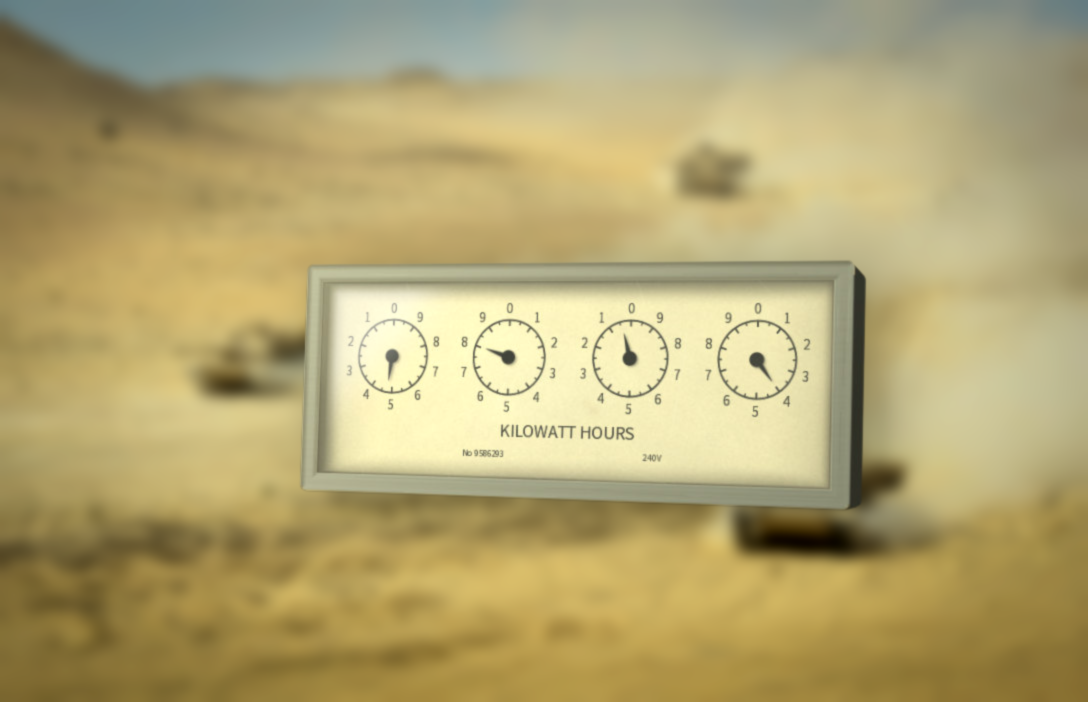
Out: 4804kWh
